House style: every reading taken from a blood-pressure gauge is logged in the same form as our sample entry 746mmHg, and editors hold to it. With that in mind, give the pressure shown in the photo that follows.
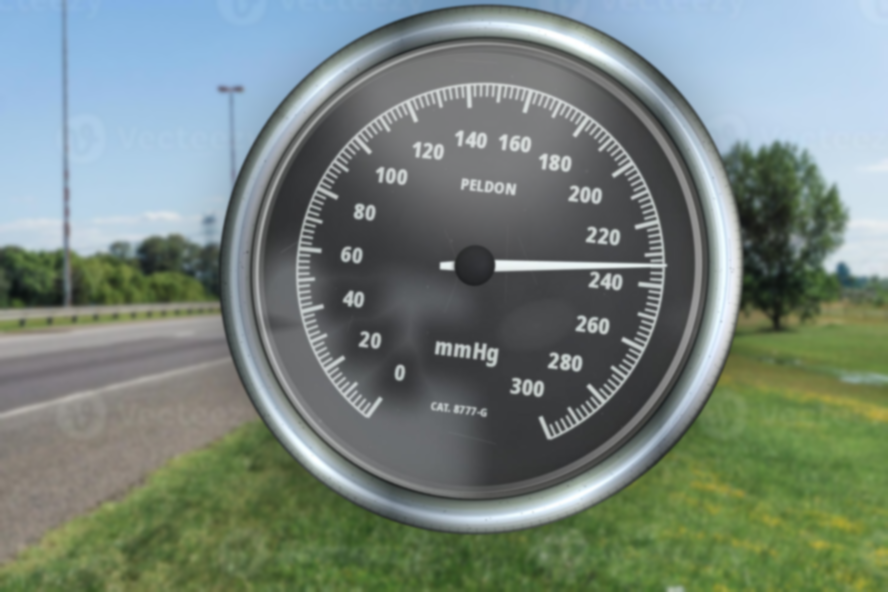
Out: 234mmHg
